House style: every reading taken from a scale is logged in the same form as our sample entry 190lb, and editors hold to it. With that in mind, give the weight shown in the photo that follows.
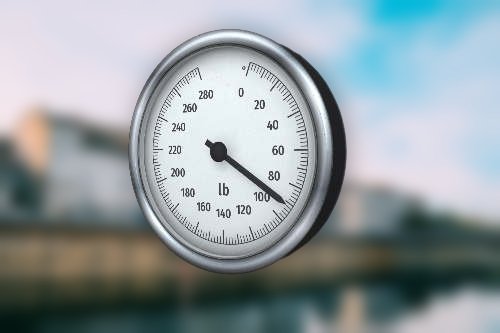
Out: 90lb
